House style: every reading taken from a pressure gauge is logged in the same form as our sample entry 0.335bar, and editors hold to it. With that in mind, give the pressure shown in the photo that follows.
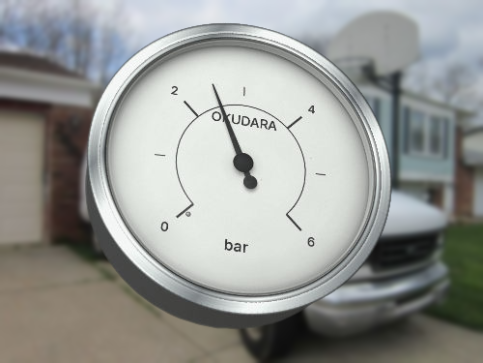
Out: 2.5bar
